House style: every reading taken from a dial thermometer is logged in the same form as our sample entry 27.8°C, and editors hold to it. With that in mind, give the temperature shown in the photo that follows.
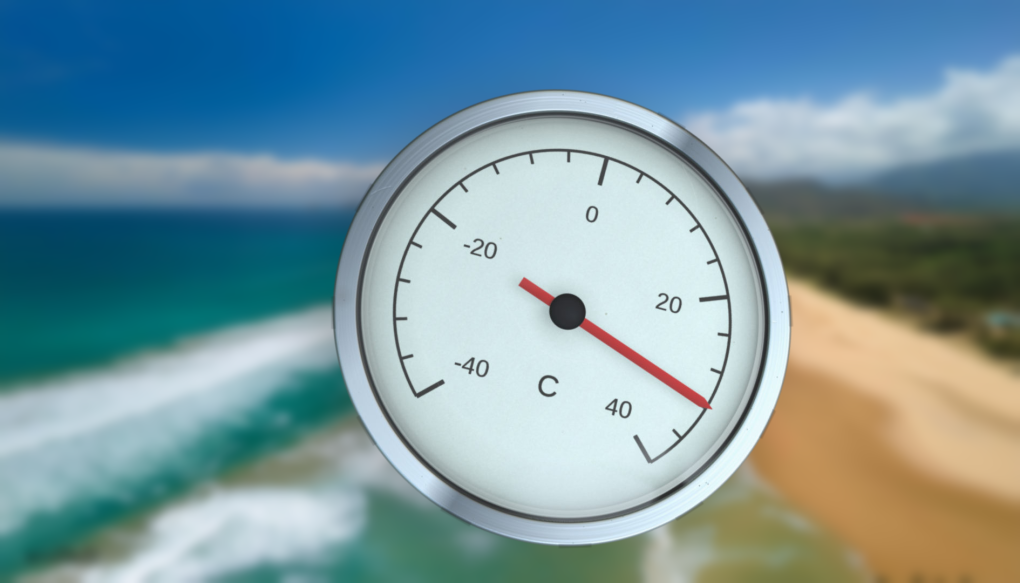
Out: 32°C
